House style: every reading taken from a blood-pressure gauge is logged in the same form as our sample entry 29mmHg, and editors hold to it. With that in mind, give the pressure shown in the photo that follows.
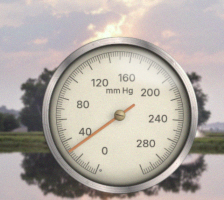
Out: 30mmHg
